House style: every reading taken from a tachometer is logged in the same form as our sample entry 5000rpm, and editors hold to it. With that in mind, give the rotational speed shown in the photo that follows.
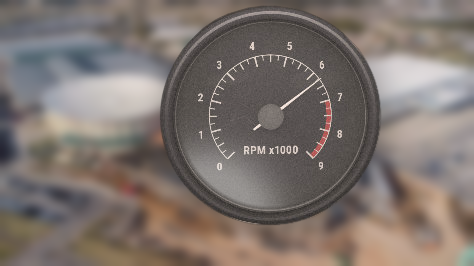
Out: 6250rpm
